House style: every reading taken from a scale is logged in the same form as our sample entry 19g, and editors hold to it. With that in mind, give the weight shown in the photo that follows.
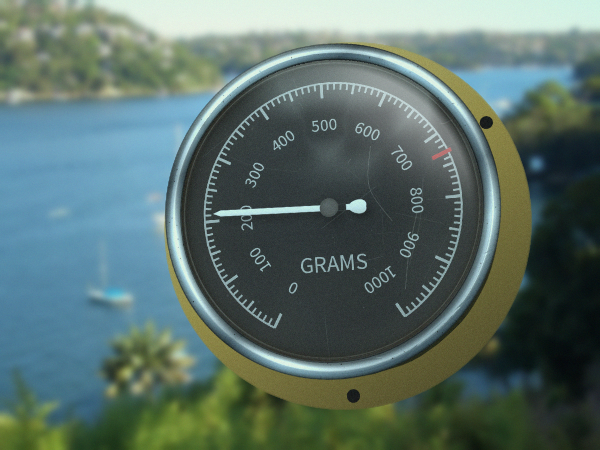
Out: 210g
